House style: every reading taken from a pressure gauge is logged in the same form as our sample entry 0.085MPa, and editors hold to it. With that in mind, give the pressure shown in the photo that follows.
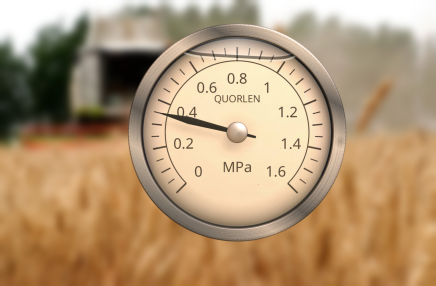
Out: 0.35MPa
